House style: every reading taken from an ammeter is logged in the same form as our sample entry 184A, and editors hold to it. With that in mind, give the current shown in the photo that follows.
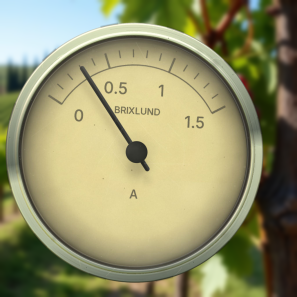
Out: 0.3A
